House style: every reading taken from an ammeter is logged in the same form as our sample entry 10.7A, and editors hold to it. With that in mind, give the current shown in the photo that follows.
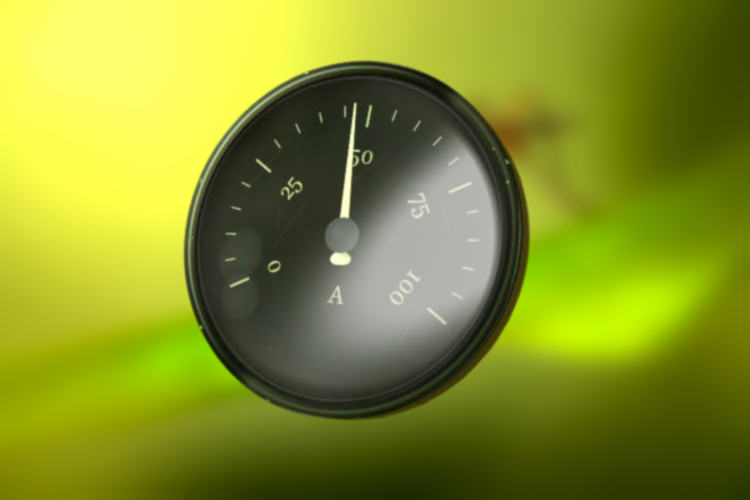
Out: 47.5A
